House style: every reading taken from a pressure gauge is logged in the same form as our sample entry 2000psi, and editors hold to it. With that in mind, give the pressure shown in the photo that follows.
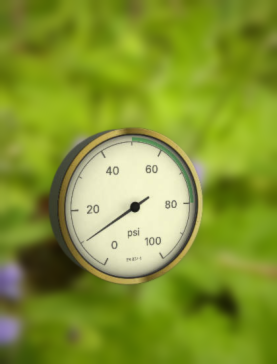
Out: 10psi
